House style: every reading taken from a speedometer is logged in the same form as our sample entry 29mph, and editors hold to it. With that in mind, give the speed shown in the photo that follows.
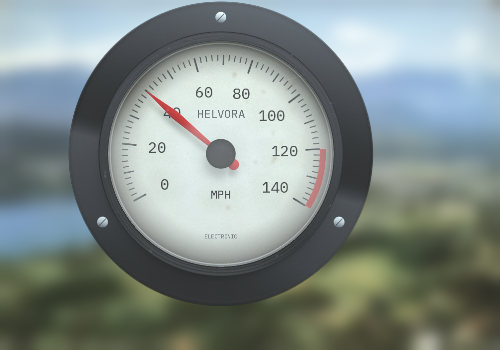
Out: 40mph
